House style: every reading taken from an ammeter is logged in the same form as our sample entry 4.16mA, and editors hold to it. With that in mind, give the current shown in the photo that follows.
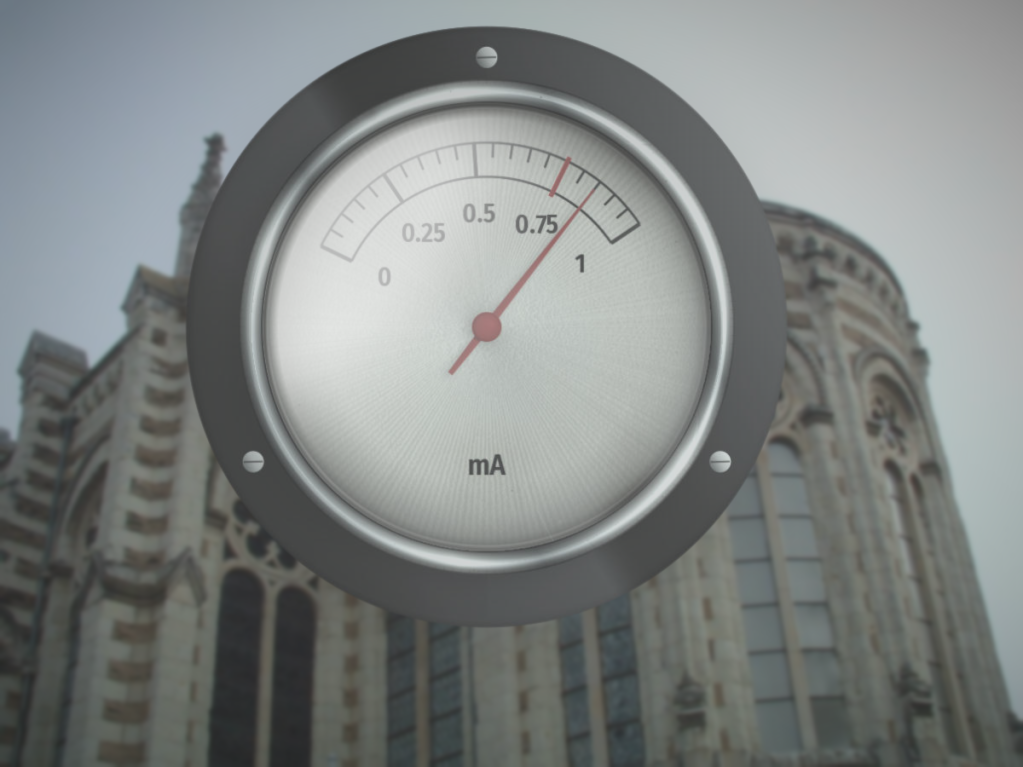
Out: 0.85mA
